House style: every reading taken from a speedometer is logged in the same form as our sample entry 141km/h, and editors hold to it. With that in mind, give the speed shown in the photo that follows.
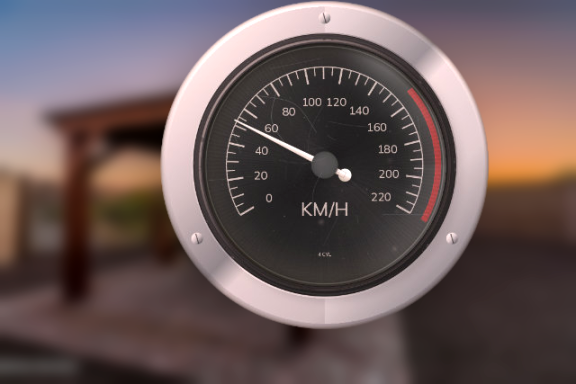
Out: 52.5km/h
